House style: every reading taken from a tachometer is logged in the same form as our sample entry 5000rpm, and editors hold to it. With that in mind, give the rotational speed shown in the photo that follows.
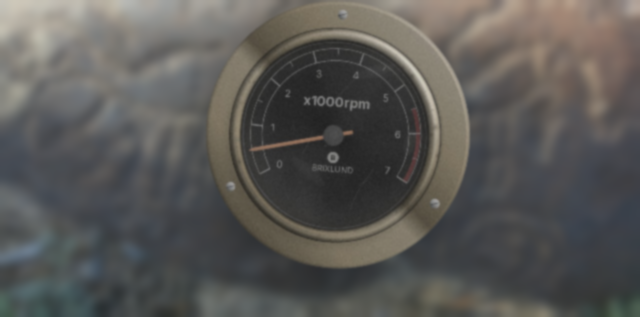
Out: 500rpm
